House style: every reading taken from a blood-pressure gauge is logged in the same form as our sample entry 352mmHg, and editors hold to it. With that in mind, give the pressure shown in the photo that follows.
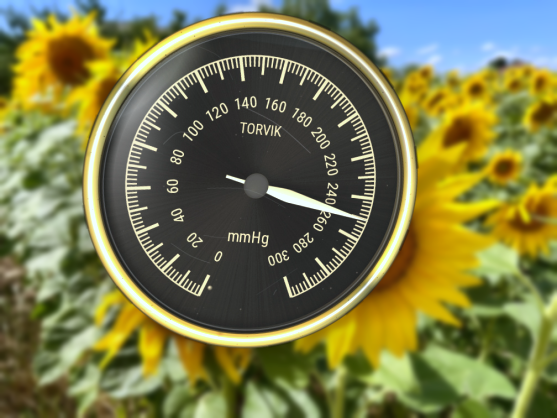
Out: 250mmHg
